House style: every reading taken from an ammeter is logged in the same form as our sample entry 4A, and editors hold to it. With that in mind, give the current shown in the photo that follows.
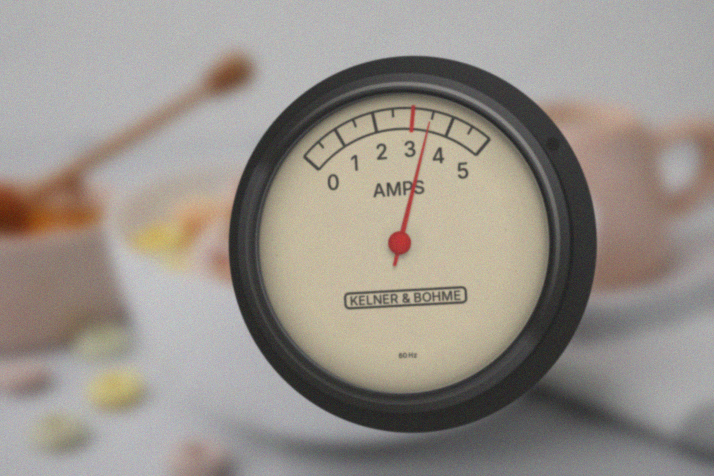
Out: 3.5A
